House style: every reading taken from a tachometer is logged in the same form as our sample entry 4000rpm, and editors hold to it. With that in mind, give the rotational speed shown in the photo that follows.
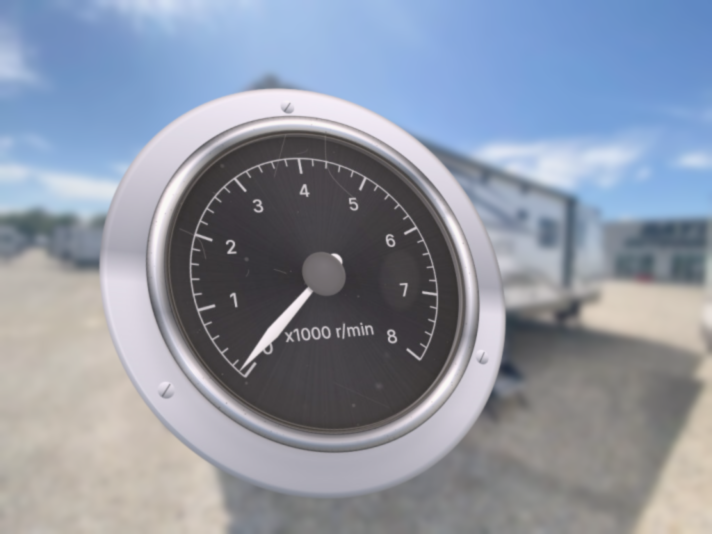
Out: 100rpm
